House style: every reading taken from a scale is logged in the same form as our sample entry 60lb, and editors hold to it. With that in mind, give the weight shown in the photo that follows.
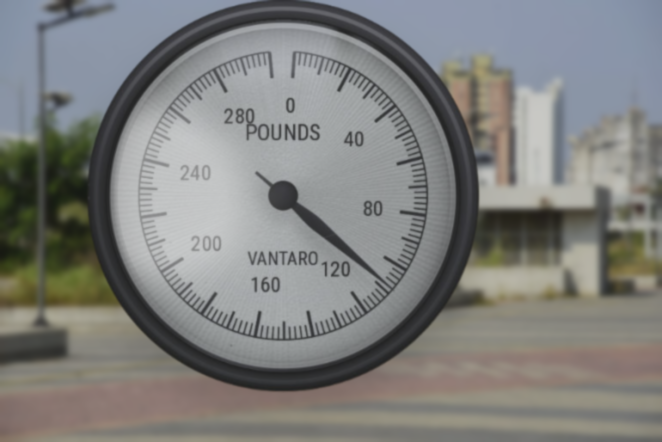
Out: 108lb
